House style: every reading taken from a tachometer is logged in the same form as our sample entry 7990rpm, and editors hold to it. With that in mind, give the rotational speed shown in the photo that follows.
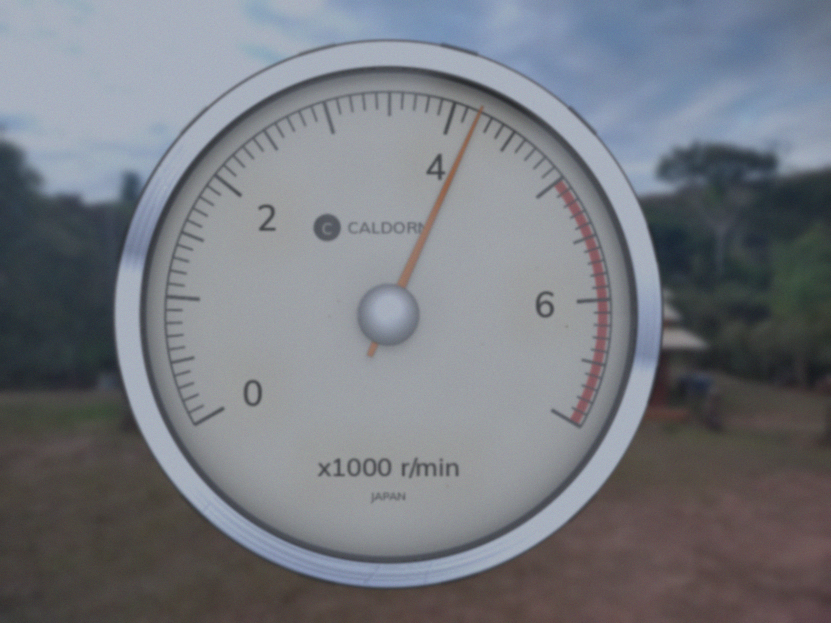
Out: 4200rpm
